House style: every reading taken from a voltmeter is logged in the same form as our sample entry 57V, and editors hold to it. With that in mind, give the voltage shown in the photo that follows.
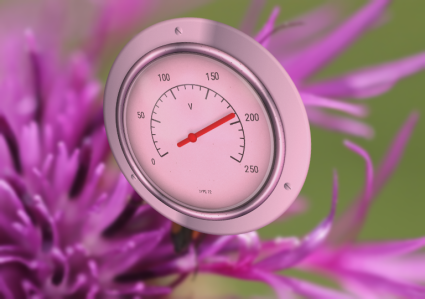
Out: 190V
